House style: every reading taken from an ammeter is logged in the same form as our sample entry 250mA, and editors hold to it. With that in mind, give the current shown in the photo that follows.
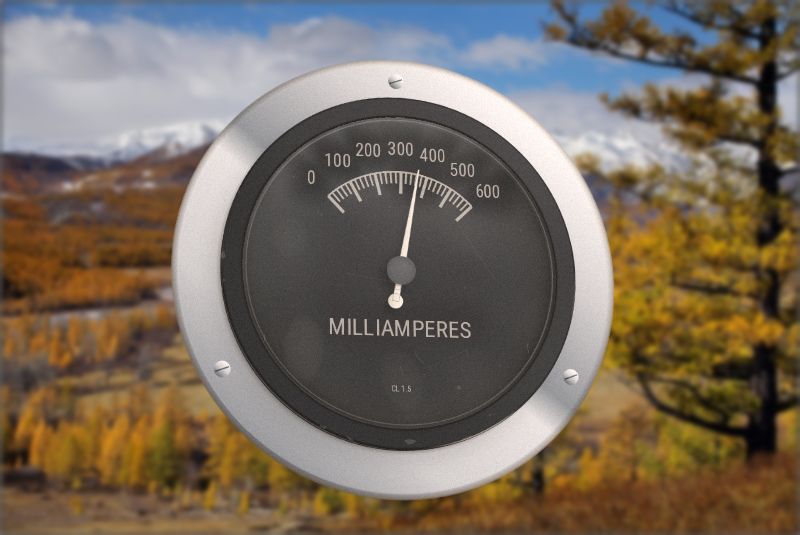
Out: 360mA
